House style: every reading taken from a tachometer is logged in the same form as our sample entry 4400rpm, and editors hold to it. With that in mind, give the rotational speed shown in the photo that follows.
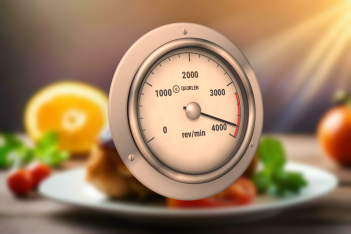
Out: 3800rpm
